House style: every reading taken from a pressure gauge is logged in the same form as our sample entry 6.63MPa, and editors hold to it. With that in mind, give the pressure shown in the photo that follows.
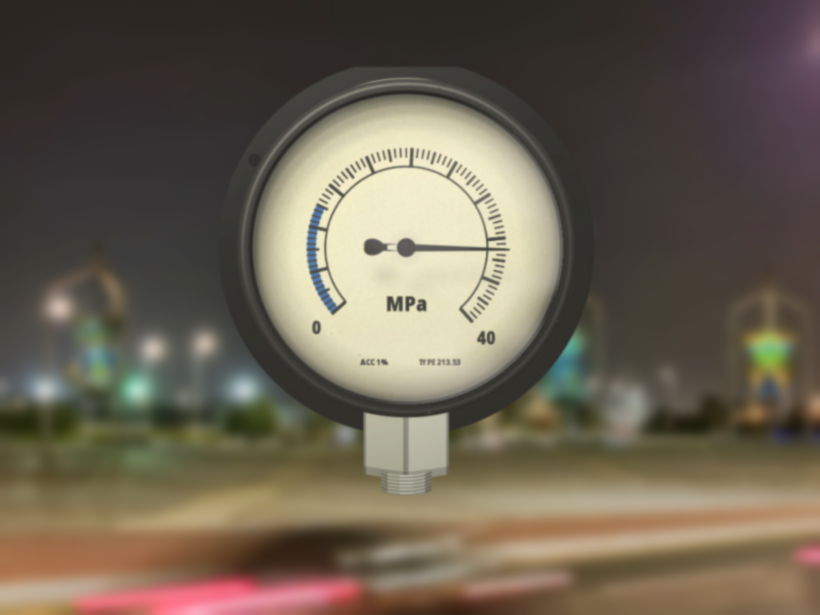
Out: 33MPa
